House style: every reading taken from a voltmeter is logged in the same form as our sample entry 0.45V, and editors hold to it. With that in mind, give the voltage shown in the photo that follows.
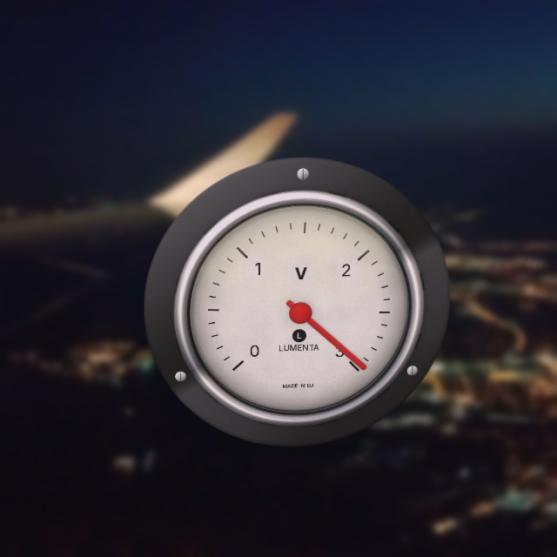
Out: 2.95V
